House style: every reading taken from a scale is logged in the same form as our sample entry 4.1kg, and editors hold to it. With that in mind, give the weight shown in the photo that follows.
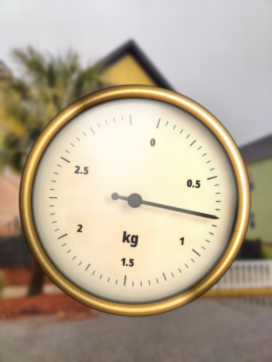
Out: 0.75kg
